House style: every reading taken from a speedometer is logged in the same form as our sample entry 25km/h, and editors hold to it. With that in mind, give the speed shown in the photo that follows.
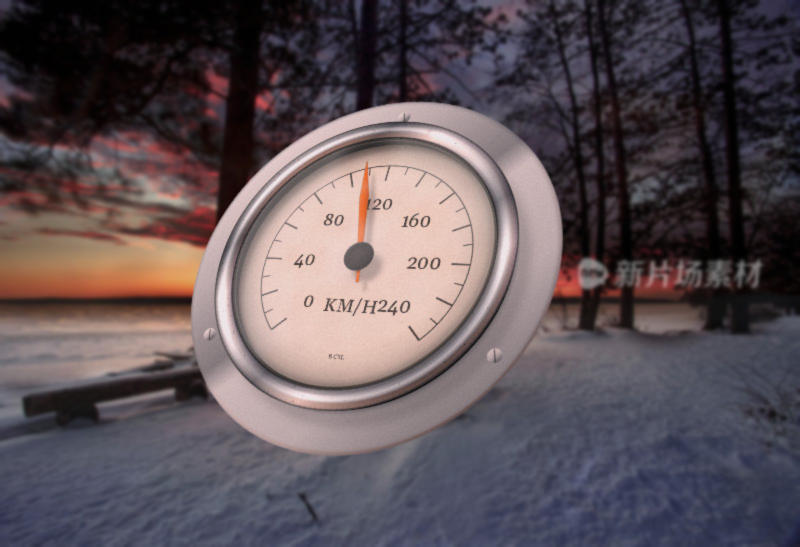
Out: 110km/h
